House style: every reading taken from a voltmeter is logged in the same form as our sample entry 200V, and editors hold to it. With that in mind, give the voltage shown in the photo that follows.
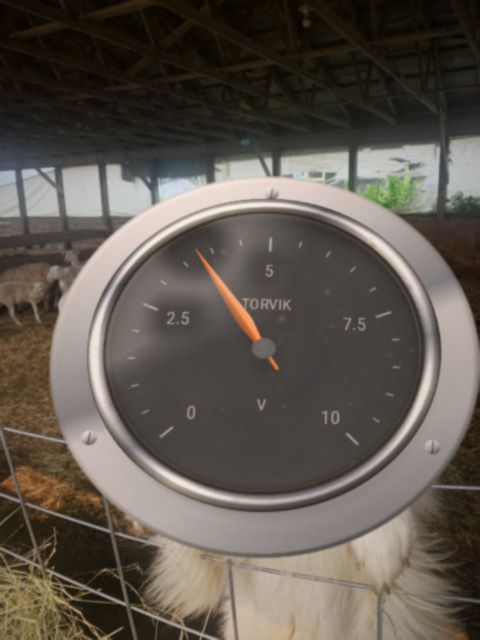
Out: 3.75V
